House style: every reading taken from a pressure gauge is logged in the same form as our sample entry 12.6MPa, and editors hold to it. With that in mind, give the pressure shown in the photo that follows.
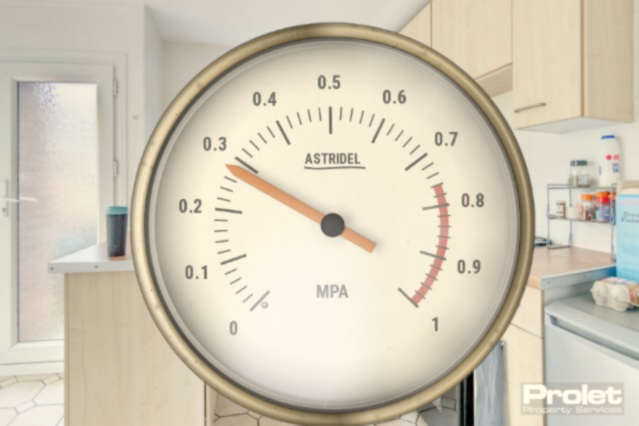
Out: 0.28MPa
